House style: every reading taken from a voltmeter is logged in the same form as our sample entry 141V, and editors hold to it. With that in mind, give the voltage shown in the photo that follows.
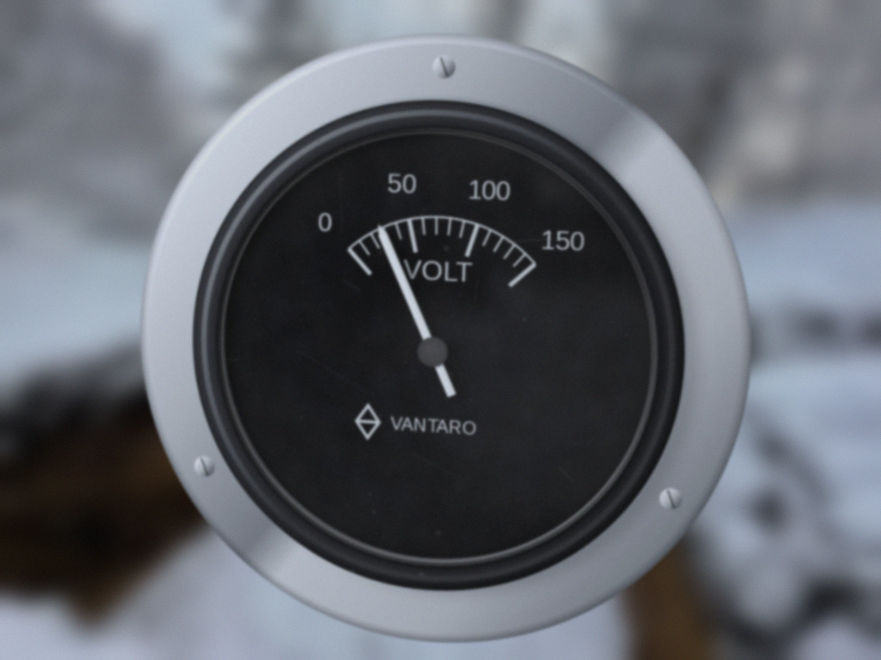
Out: 30V
